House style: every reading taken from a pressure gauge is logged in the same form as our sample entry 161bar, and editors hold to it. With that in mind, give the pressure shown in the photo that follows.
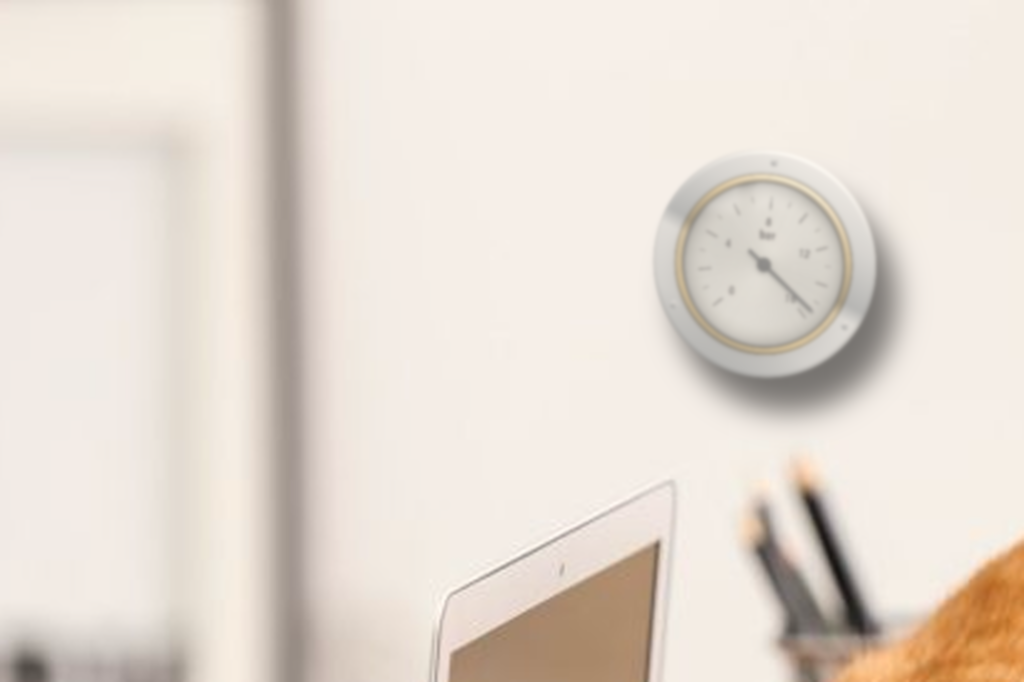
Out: 15.5bar
